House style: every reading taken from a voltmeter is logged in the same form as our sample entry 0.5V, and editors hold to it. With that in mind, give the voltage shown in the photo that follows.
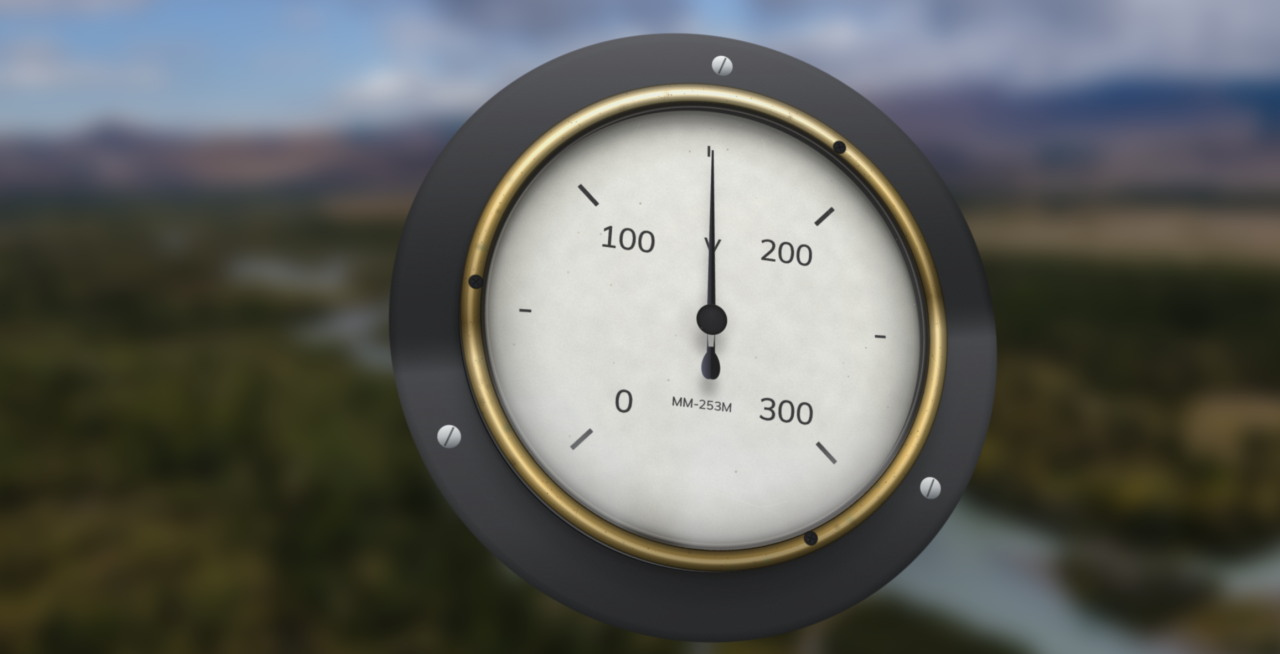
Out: 150V
